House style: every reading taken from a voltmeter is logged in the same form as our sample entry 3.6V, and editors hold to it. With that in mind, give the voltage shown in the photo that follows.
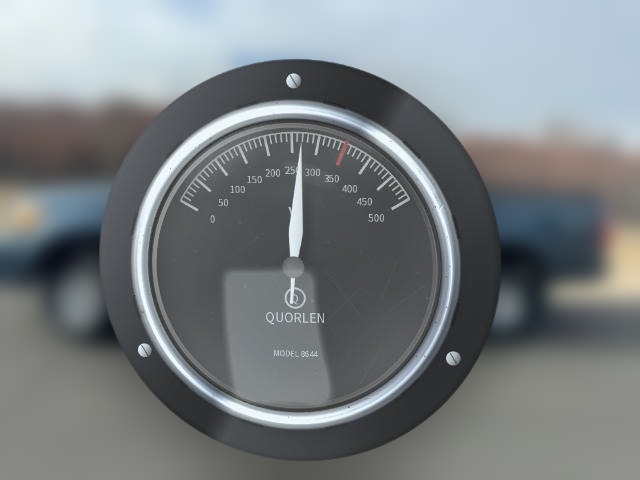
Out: 270V
